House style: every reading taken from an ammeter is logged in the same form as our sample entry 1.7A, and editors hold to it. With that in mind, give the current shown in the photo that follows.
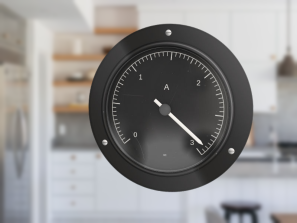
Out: 2.9A
